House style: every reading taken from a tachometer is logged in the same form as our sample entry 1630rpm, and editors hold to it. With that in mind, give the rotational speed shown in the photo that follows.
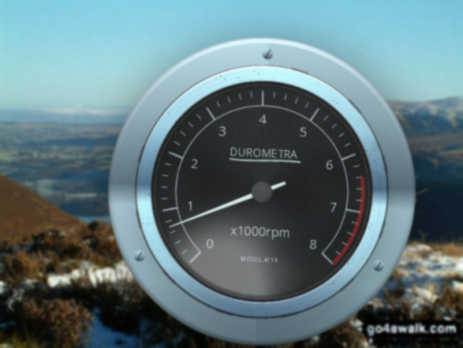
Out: 700rpm
